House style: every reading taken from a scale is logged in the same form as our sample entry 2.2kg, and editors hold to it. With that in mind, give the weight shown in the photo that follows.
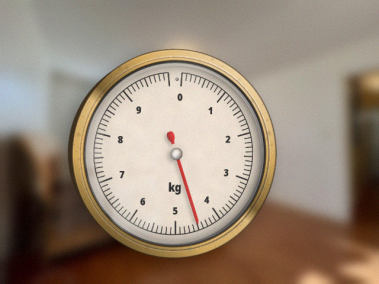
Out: 4.5kg
